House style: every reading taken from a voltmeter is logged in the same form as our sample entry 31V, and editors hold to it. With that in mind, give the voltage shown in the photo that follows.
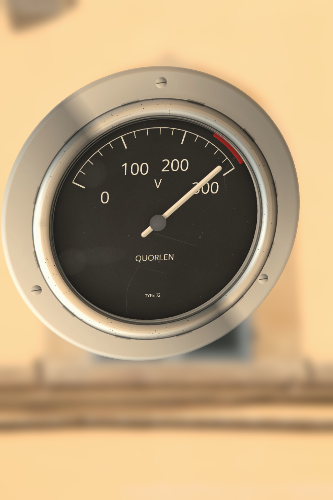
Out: 280V
